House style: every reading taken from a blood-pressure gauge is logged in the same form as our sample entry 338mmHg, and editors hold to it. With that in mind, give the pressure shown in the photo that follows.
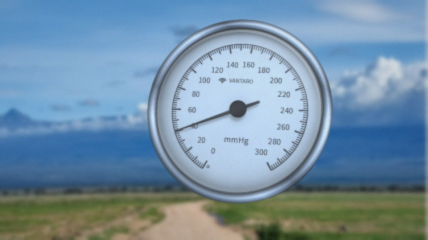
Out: 40mmHg
